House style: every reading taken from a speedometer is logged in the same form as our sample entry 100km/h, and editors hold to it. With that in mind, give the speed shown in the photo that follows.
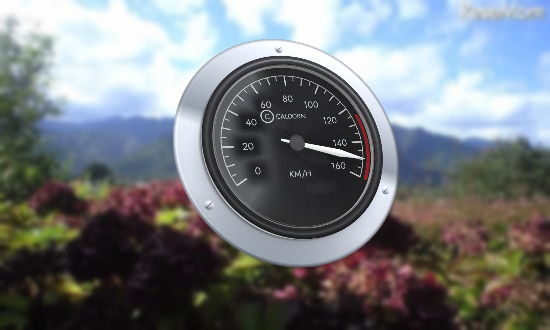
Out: 150km/h
